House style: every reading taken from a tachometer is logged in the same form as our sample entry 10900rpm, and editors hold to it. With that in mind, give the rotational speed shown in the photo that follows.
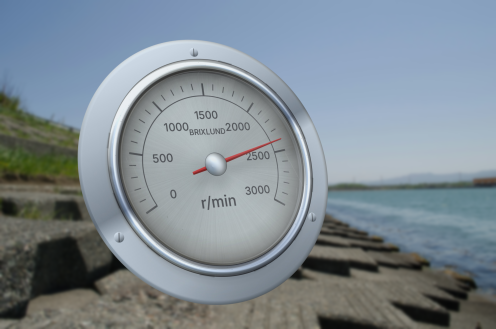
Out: 2400rpm
